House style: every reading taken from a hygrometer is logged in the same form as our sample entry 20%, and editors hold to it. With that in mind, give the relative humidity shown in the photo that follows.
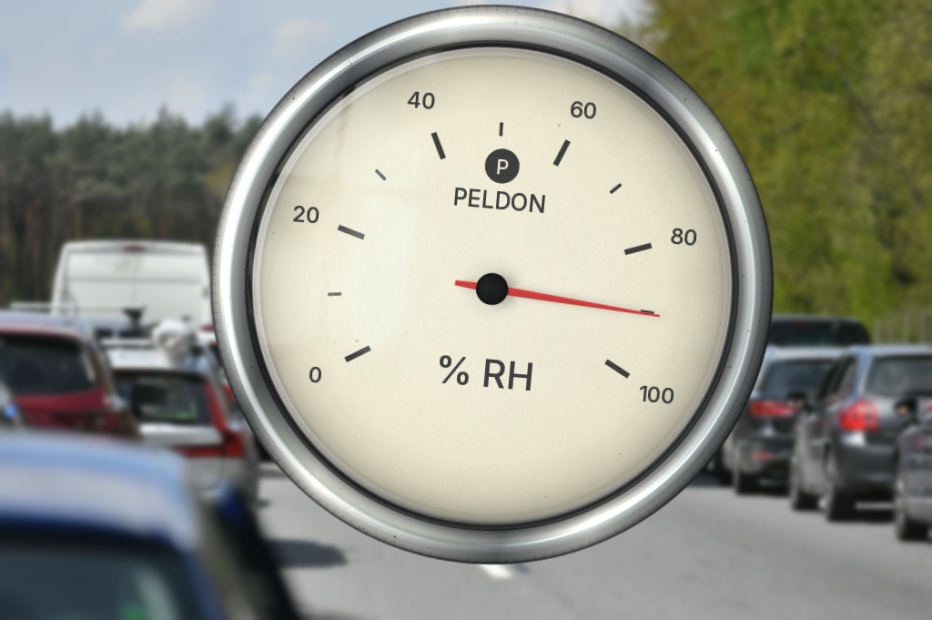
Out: 90%
